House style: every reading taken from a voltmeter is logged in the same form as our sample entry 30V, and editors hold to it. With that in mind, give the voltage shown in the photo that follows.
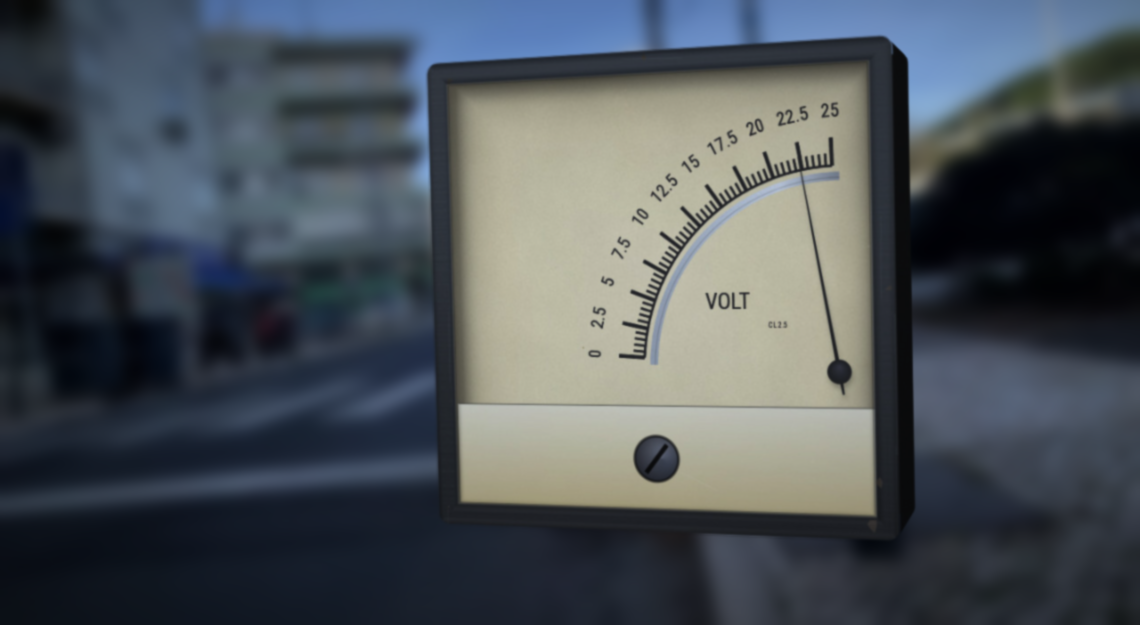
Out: 22.5V
